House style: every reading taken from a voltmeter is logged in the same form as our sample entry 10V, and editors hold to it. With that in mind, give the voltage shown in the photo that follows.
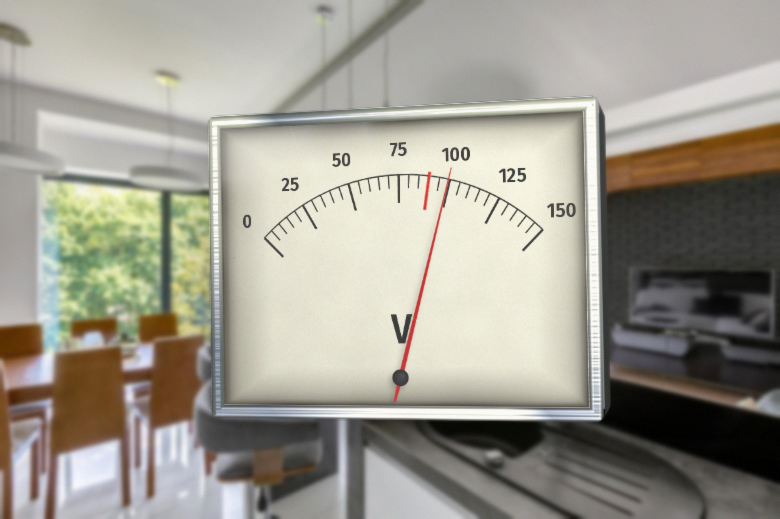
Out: 100V
